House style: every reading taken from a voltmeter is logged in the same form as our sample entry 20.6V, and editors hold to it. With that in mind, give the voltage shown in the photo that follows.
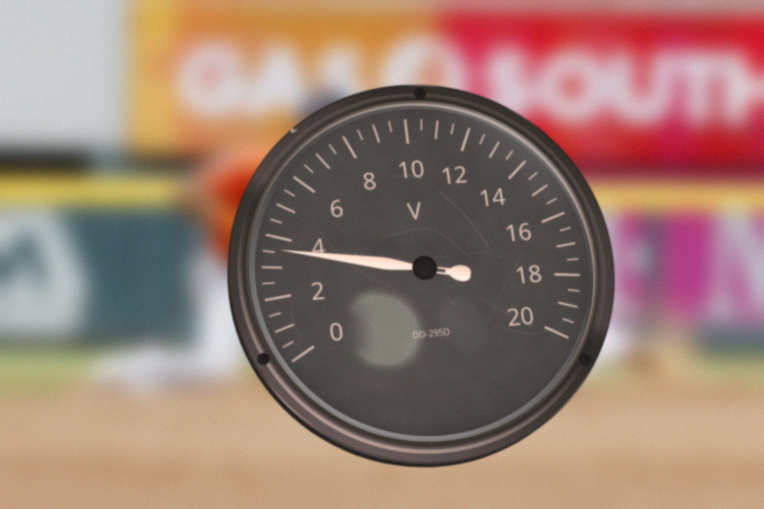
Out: 3.5V
